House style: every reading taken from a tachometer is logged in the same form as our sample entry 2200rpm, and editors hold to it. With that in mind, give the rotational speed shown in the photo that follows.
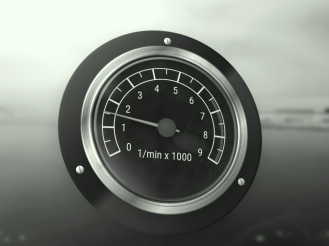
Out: 1500rpm
